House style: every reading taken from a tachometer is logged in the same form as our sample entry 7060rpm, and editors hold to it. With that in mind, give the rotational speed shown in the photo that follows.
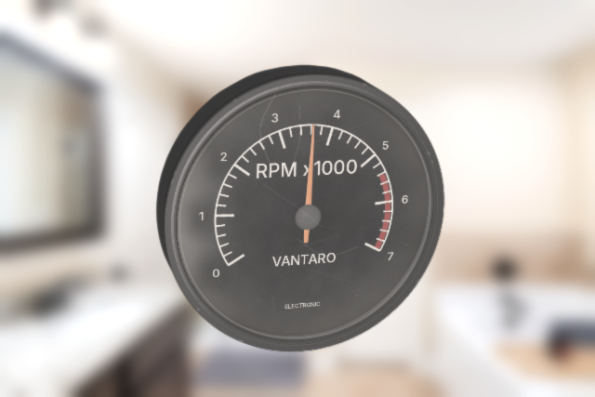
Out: 3600rpm
